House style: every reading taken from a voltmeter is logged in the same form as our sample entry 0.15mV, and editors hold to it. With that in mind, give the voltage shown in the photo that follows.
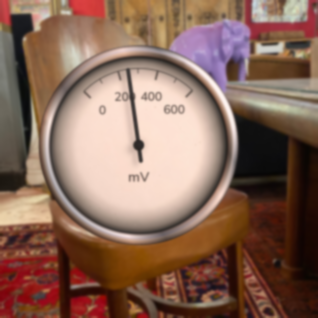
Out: 250mV
